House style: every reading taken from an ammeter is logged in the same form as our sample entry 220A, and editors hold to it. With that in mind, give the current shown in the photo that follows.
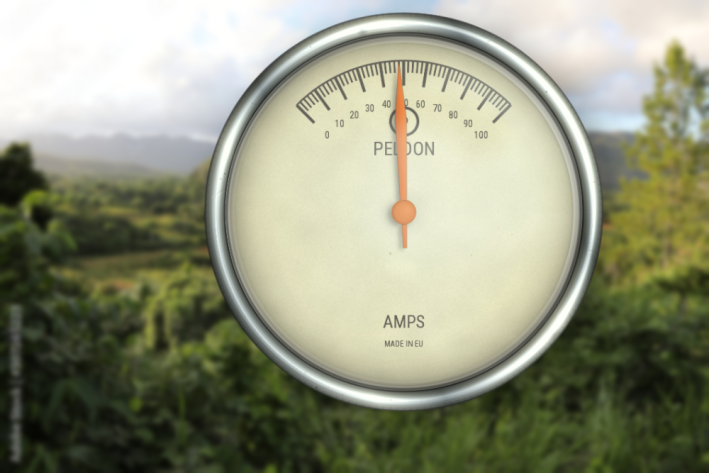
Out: 48A
